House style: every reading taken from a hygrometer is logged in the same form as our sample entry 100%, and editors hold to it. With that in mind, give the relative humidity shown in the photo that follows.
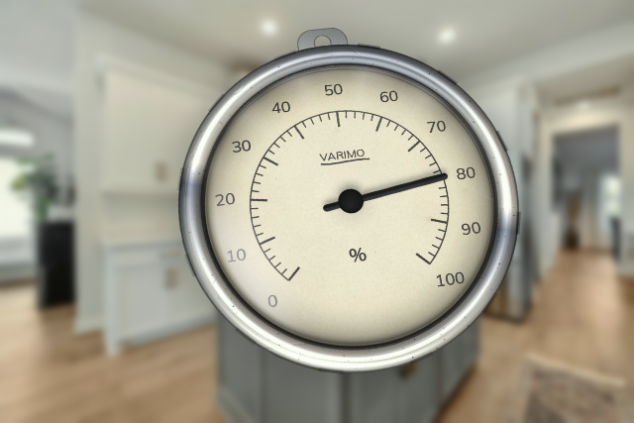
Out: 80%
